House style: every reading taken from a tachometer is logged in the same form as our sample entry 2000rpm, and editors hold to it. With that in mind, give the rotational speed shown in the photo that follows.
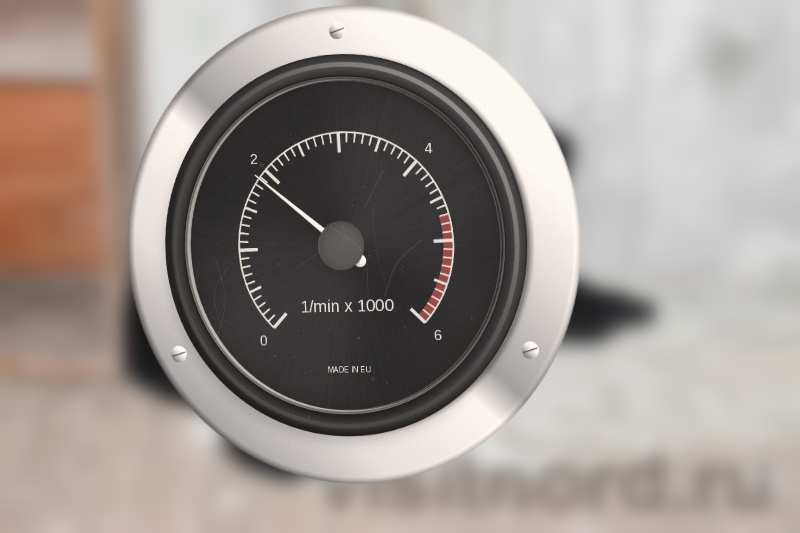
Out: 1900rpm
